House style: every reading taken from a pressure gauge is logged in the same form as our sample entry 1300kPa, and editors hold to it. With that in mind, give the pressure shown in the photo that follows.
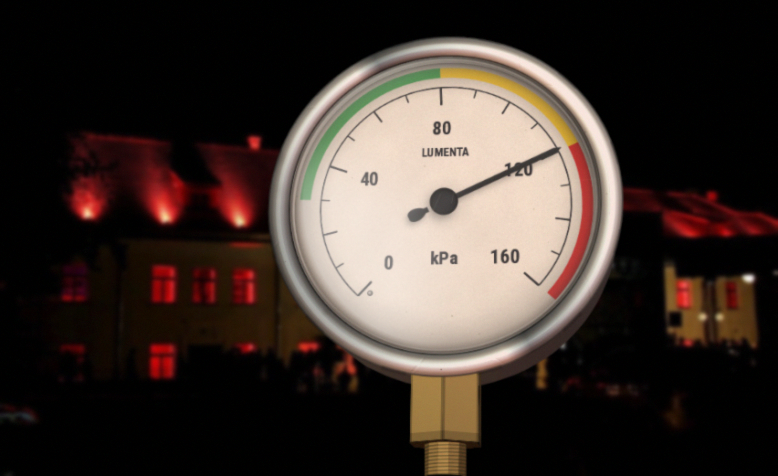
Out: 120kPa
